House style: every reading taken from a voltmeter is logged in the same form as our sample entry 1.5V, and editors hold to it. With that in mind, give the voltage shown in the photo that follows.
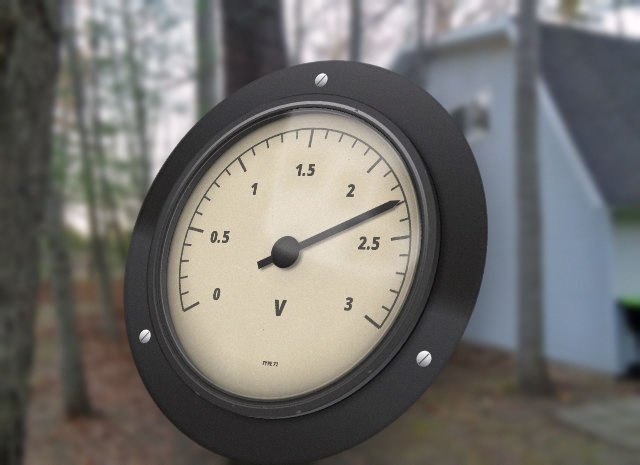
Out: 2.3V
